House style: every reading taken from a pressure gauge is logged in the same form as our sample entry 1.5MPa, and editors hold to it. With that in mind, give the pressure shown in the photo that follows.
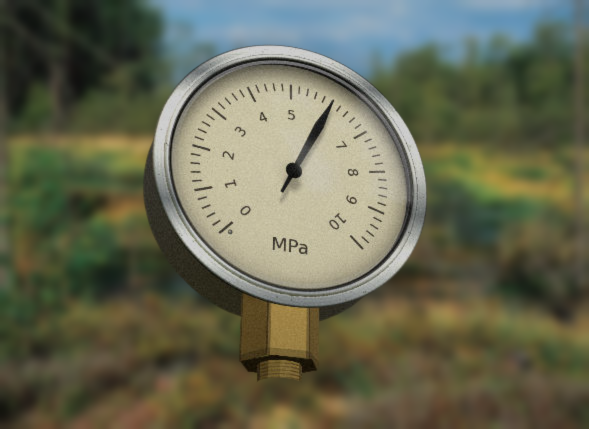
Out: 6MPa
